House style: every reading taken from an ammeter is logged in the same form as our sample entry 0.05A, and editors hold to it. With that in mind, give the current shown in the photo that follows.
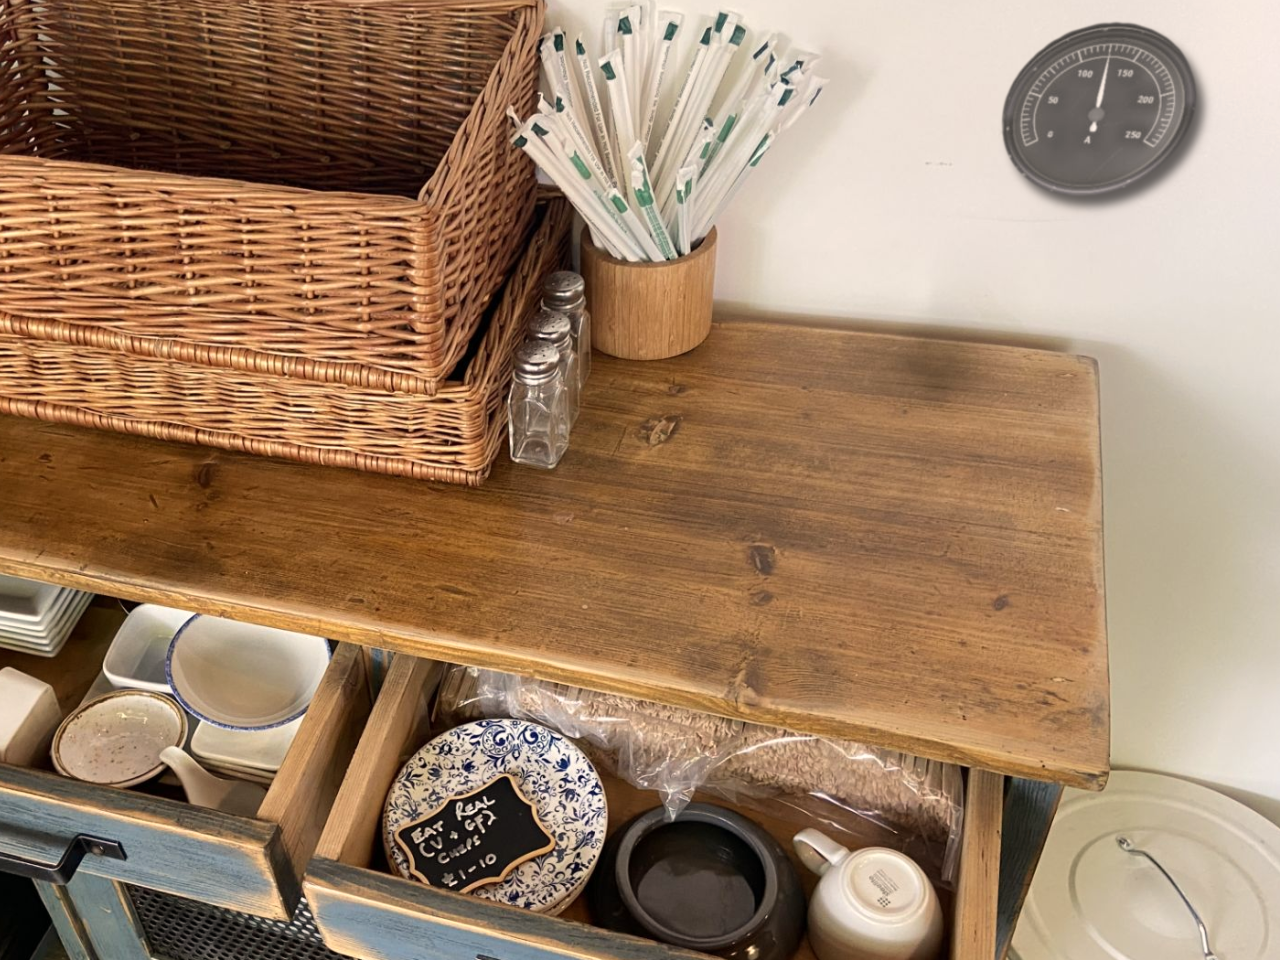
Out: 125A
